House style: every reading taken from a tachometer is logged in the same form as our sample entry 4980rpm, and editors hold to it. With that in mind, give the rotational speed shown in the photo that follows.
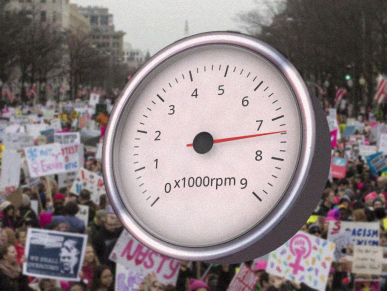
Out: 7400rpm
